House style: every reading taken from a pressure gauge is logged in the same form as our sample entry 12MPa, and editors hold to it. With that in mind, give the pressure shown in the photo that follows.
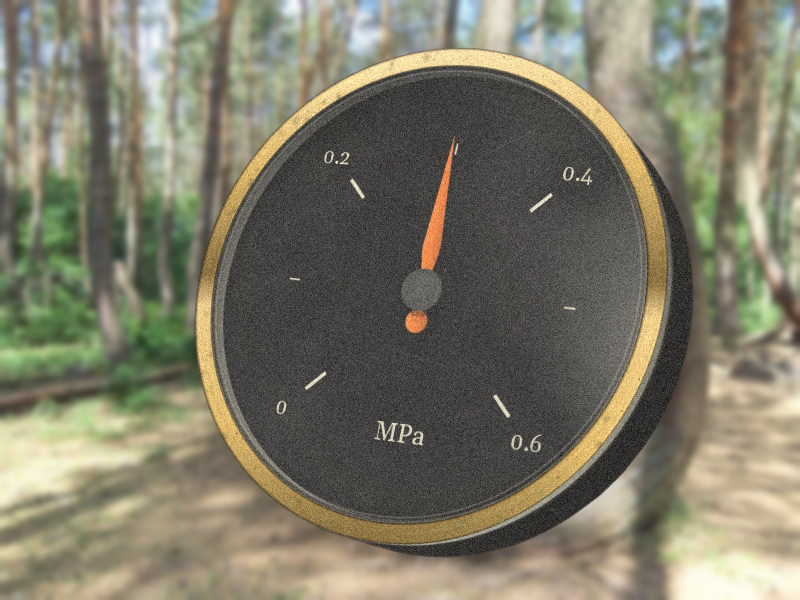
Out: 0.3MPa
